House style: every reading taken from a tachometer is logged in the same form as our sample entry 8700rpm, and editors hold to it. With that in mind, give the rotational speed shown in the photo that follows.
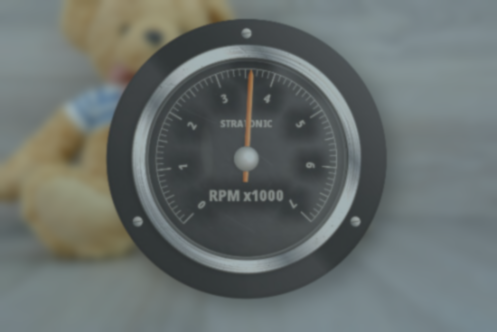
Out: 3600rpm
